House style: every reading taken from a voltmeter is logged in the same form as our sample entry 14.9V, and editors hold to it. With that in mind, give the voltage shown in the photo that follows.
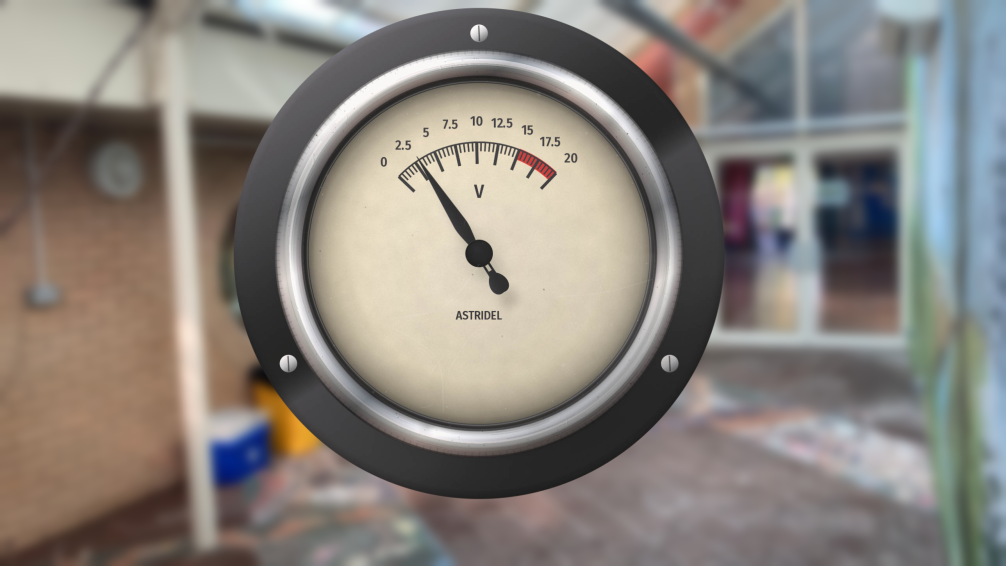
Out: 3V
